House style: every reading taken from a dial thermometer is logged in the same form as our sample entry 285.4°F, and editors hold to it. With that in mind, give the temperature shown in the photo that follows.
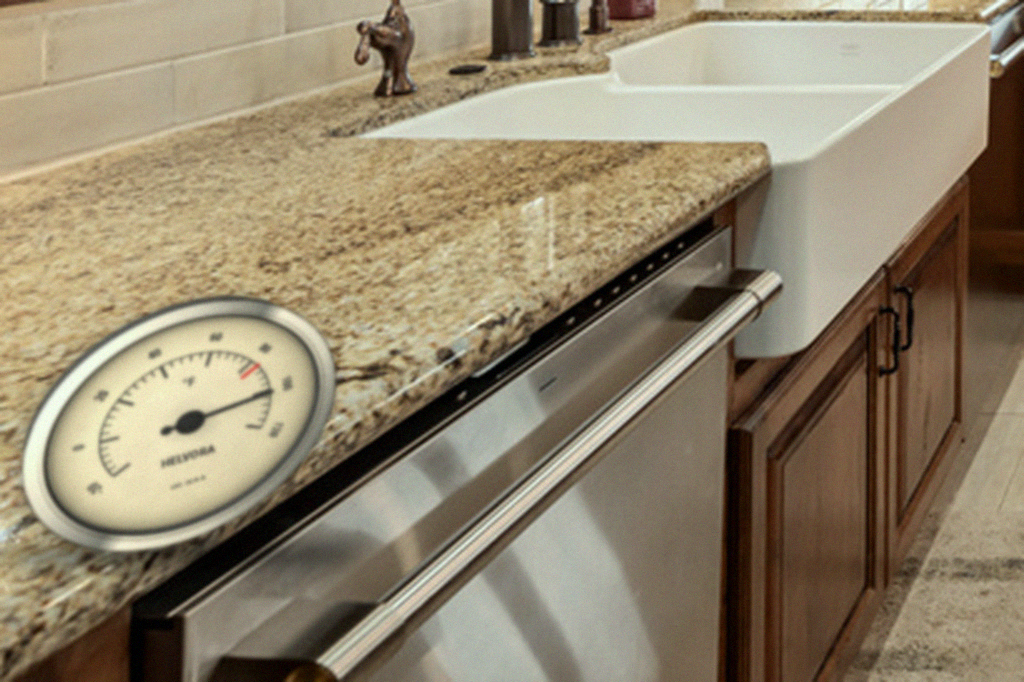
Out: 100°F
